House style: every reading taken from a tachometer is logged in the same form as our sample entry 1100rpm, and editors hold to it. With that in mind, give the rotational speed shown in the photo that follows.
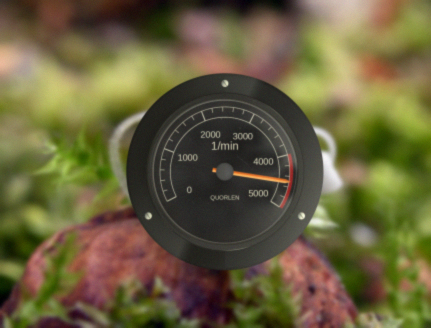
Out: 4500rpm
